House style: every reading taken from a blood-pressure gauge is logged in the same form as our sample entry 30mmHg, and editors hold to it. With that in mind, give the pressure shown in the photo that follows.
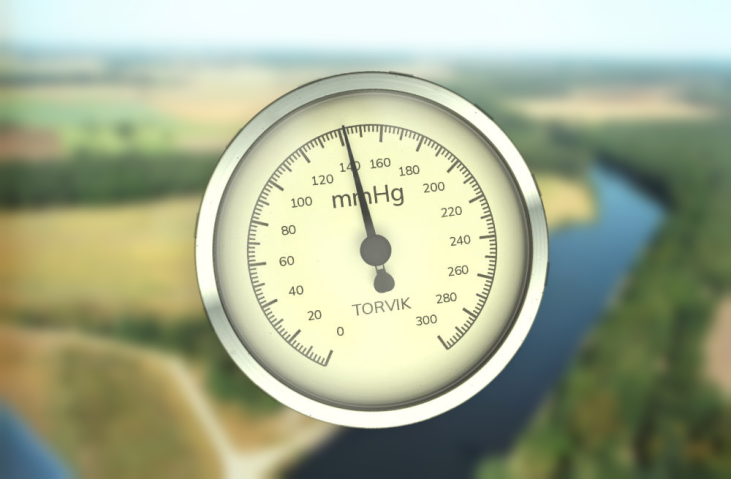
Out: 142mmHg
